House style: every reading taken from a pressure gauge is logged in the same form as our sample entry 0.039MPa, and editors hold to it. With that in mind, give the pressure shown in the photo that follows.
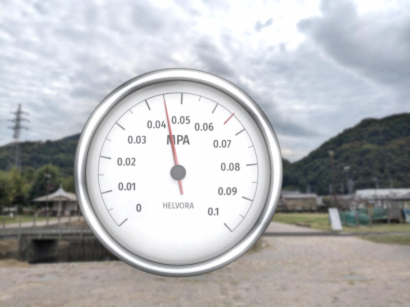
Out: 0.045MPa
